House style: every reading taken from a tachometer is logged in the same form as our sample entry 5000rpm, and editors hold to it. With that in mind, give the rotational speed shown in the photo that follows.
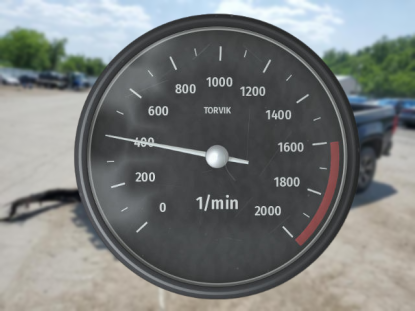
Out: 400rpm
